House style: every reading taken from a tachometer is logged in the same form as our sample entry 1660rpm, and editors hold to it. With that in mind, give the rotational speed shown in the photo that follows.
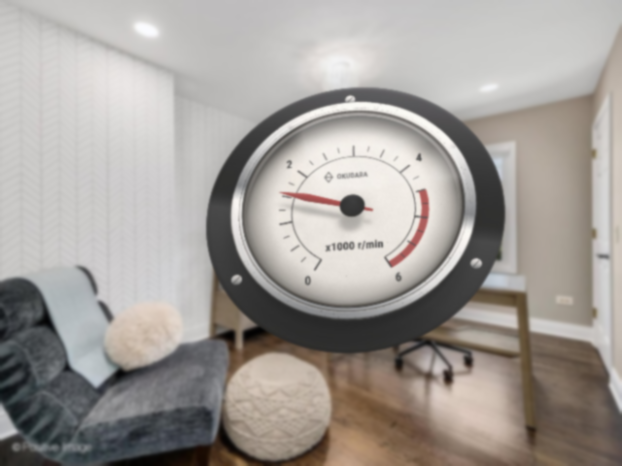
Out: 1500rpm
